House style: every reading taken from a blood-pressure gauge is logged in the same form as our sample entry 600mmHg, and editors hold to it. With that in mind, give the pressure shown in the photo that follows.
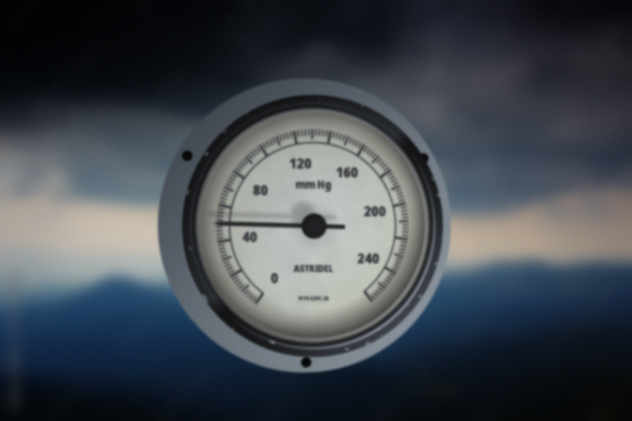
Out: 50mmHg
